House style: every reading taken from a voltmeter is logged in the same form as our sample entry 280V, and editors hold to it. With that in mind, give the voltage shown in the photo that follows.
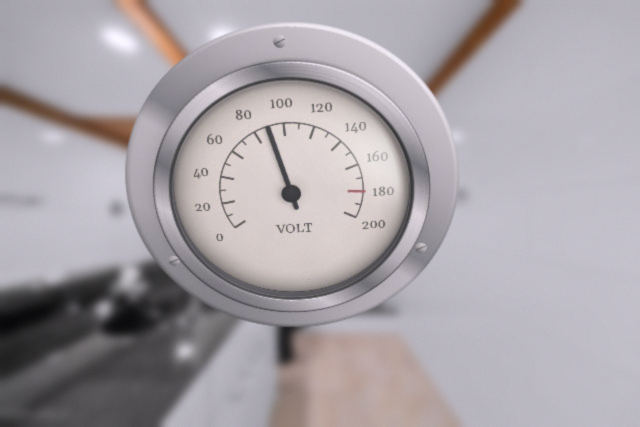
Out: 90V
